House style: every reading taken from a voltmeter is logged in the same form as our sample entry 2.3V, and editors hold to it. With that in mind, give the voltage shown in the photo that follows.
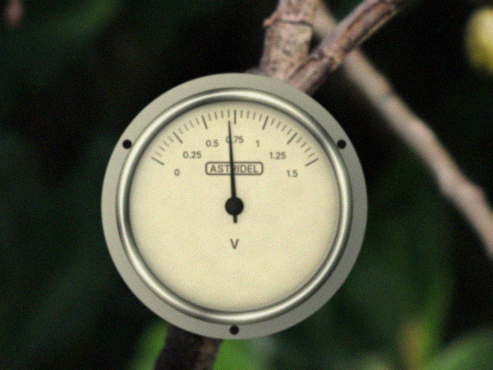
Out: 0.7V
